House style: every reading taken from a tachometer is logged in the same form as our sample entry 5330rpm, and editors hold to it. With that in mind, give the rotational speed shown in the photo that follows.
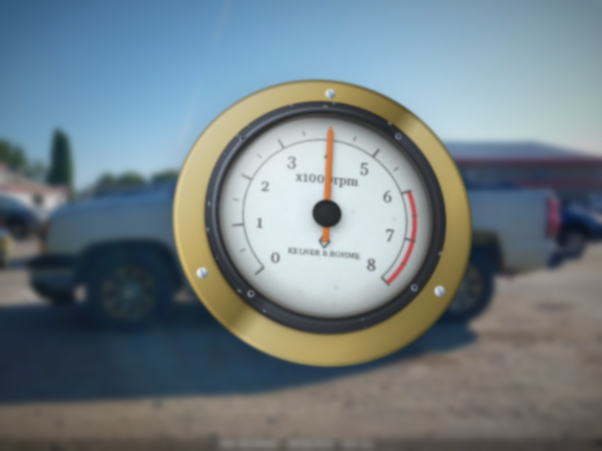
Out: 4000rpm
